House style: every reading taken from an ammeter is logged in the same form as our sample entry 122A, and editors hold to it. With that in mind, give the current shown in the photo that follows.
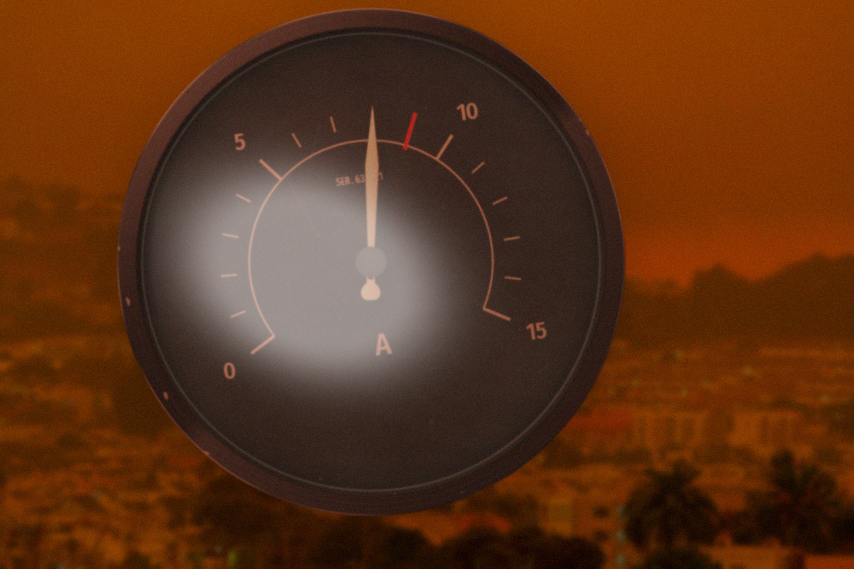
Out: 8A
